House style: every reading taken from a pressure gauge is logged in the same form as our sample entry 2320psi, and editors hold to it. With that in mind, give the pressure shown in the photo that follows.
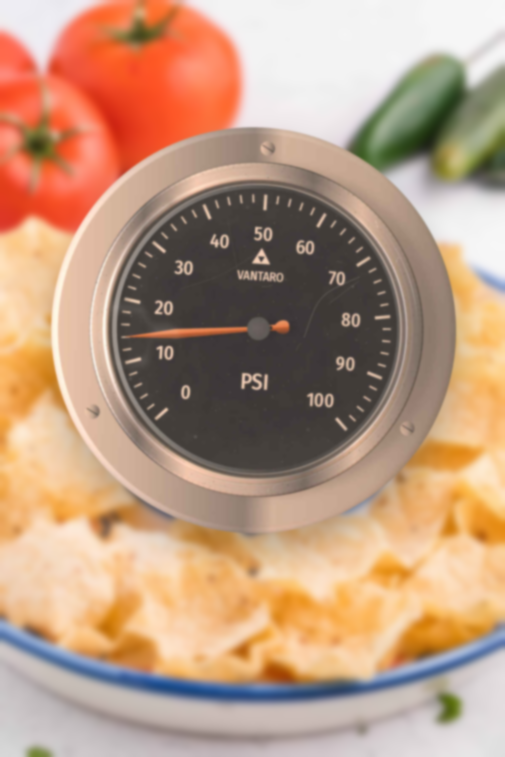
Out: 14psi
